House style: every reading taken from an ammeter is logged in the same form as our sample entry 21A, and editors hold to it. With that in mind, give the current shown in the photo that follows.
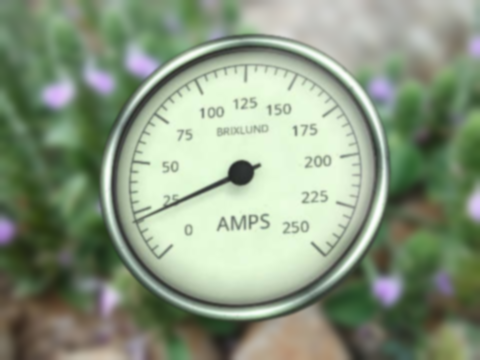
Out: 20A
